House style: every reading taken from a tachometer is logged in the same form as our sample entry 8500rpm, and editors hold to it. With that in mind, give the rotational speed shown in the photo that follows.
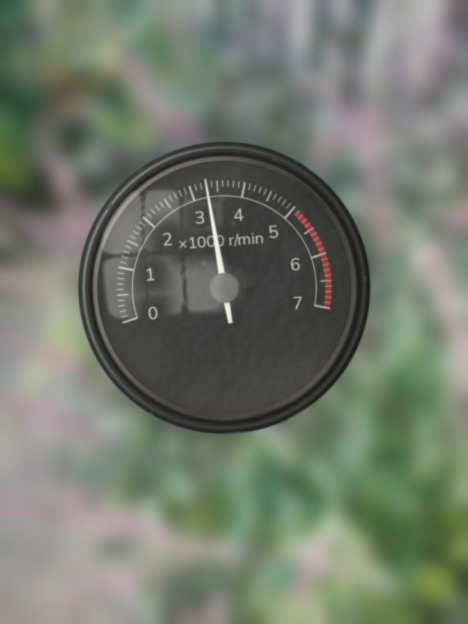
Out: 3300rpm
